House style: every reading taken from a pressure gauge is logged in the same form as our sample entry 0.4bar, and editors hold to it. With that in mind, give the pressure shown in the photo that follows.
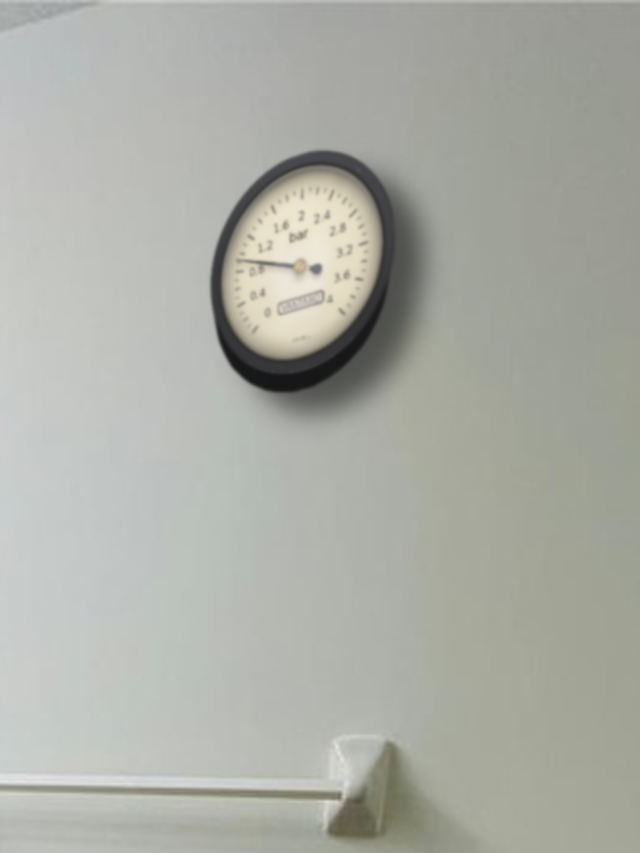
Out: 0.9bar
